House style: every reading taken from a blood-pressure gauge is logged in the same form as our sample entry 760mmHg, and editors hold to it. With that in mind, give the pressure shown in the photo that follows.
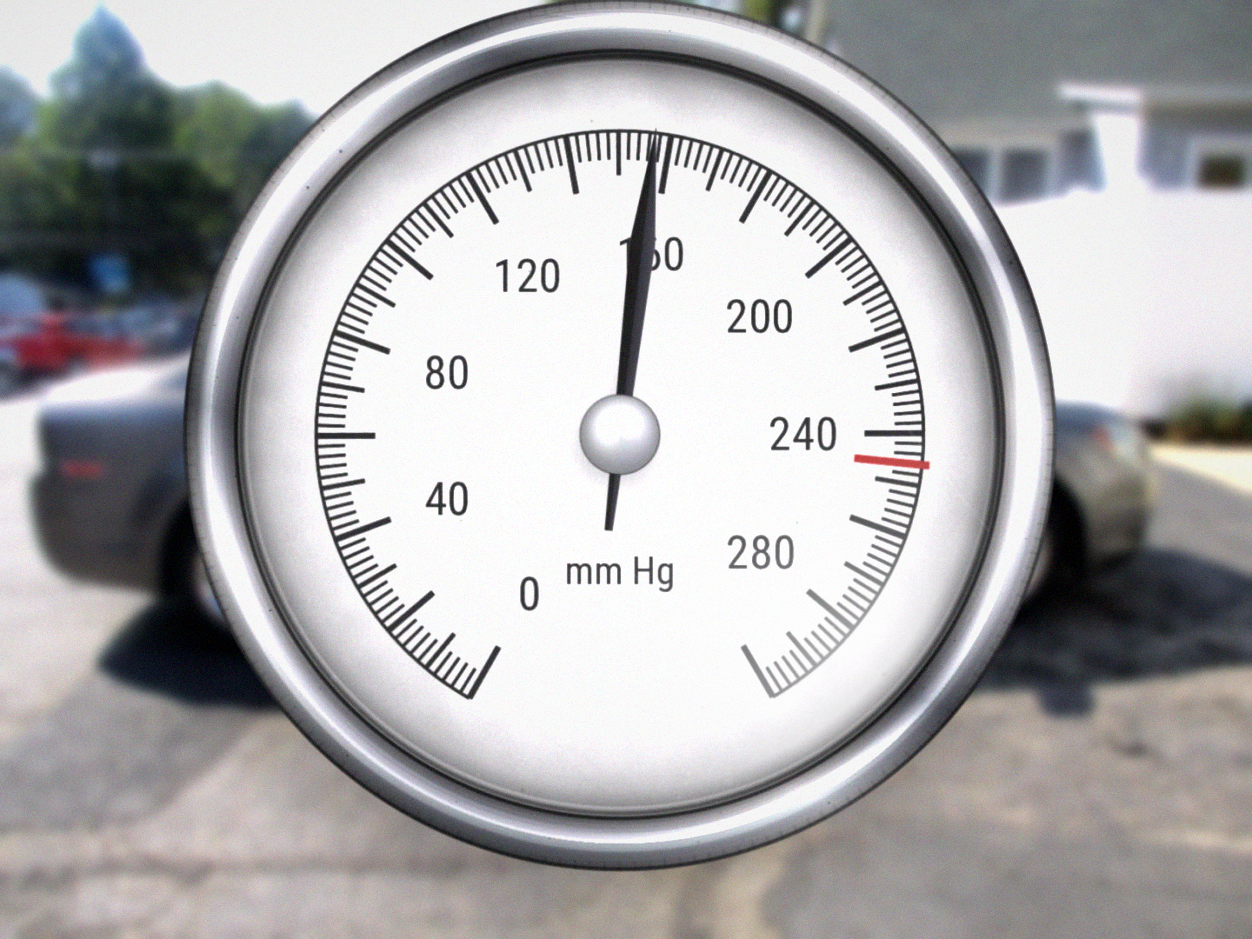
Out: 157mmHg
